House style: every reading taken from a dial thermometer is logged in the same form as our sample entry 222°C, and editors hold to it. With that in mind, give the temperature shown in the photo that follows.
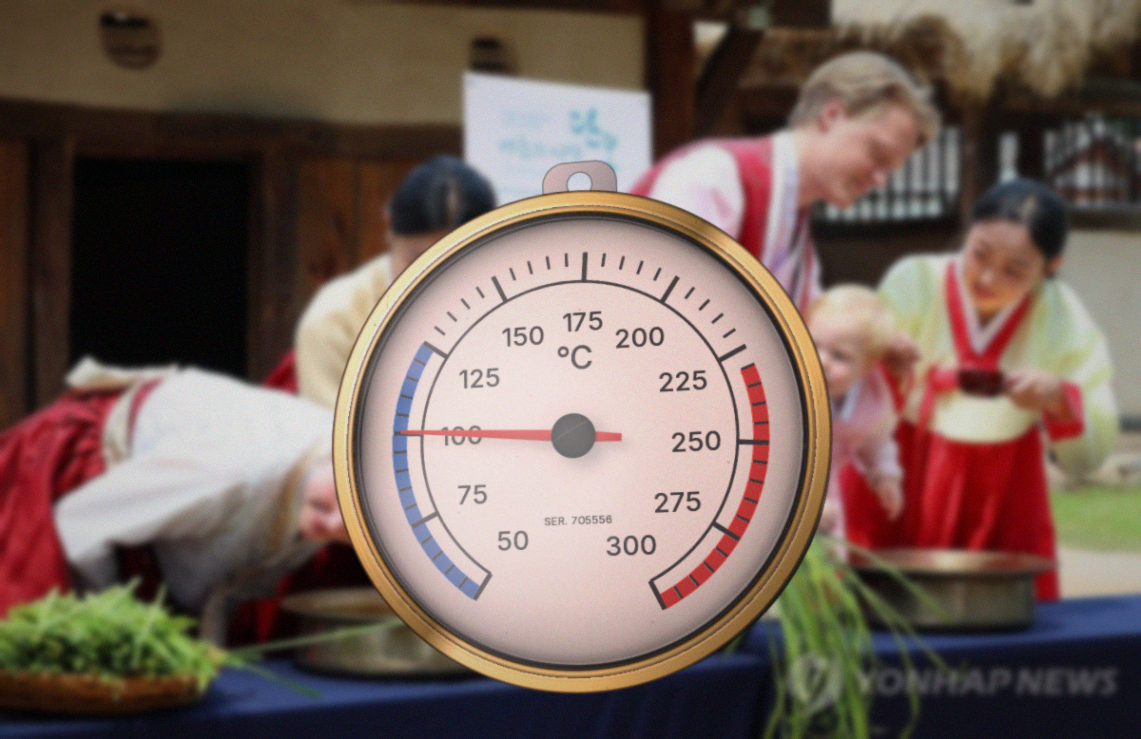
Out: 100°C
